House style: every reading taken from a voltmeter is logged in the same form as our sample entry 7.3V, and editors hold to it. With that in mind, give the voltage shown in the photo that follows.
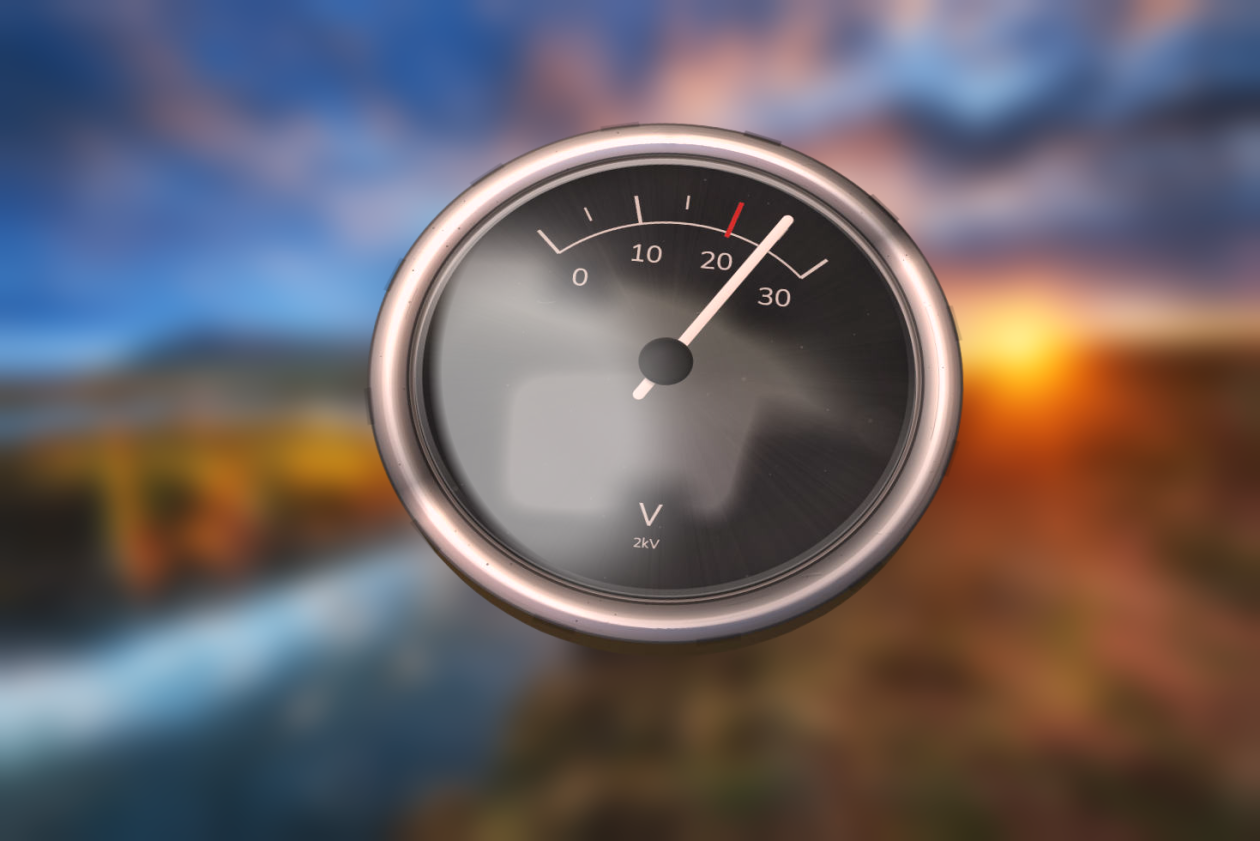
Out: 25V
